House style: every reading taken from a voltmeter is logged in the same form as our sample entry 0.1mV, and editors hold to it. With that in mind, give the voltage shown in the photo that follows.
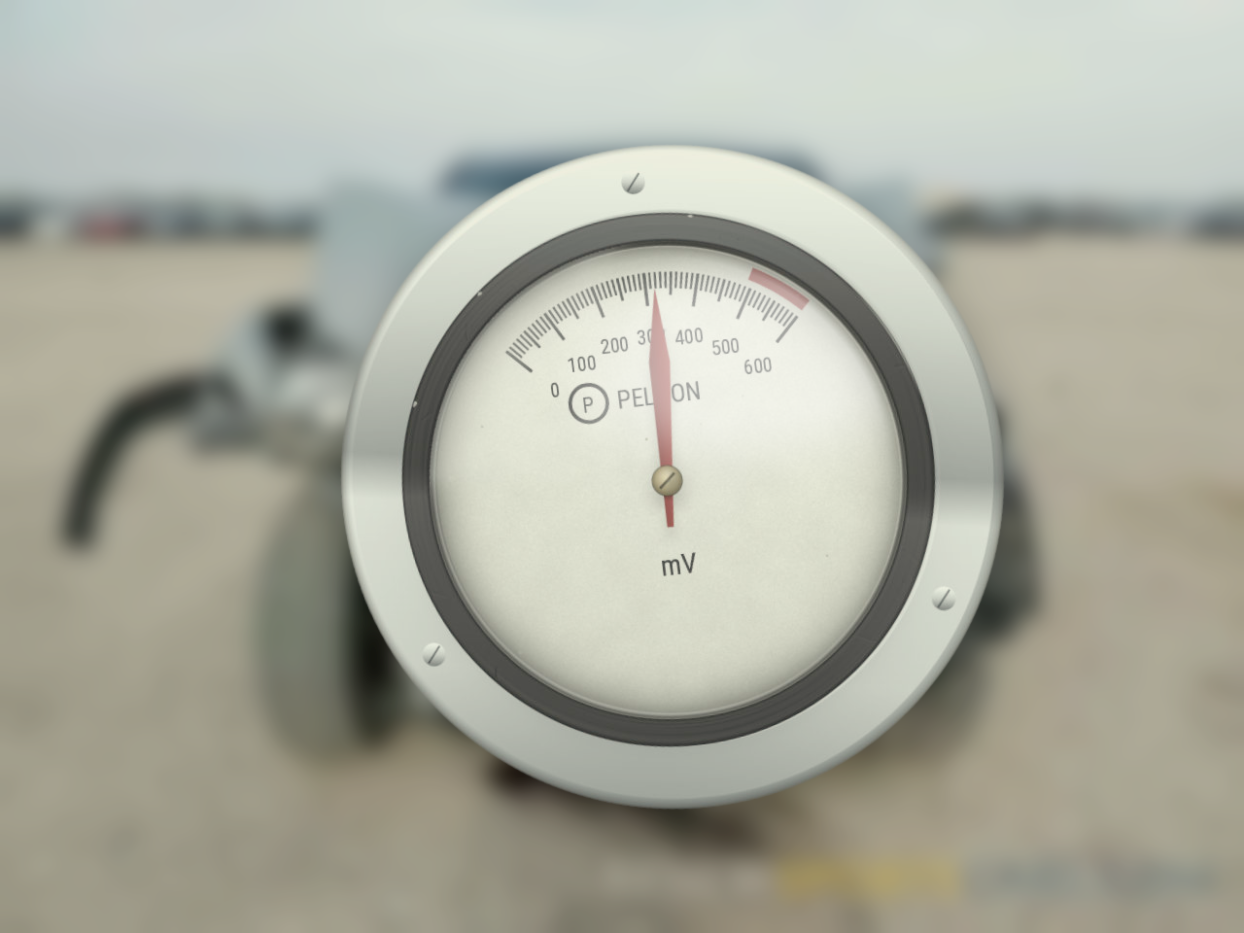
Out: 320mV
